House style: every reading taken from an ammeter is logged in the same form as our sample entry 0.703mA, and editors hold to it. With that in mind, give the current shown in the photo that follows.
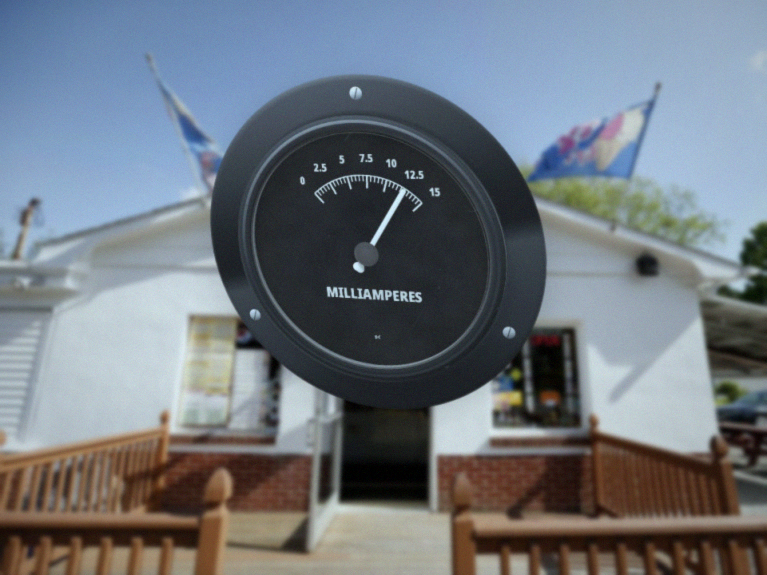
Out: 12.5mA
